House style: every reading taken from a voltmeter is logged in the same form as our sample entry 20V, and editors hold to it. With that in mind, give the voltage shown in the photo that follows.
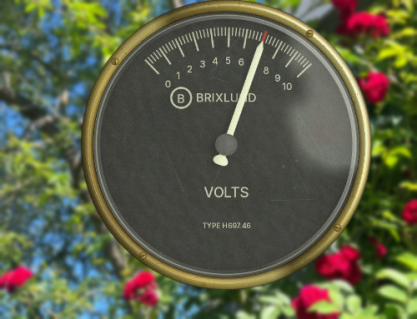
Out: 7V
